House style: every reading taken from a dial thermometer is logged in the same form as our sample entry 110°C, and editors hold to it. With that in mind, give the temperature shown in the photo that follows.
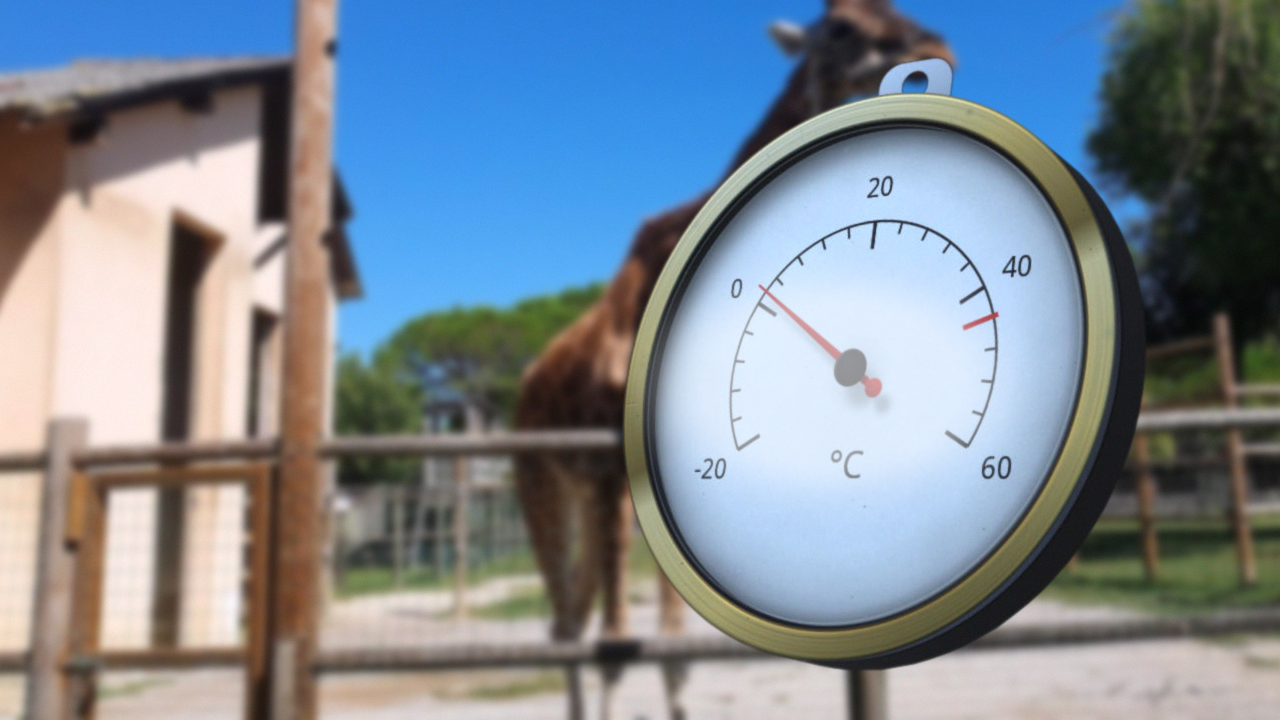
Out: 2°C
